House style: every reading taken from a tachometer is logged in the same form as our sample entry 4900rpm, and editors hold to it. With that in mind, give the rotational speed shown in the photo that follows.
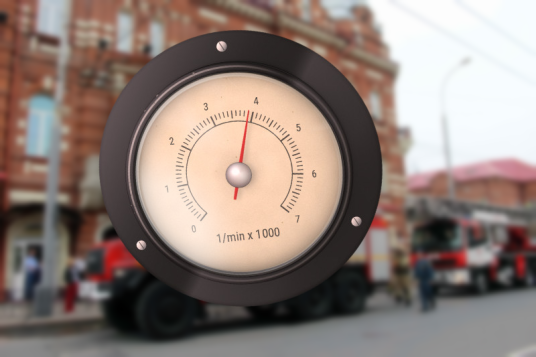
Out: 3900rpm
